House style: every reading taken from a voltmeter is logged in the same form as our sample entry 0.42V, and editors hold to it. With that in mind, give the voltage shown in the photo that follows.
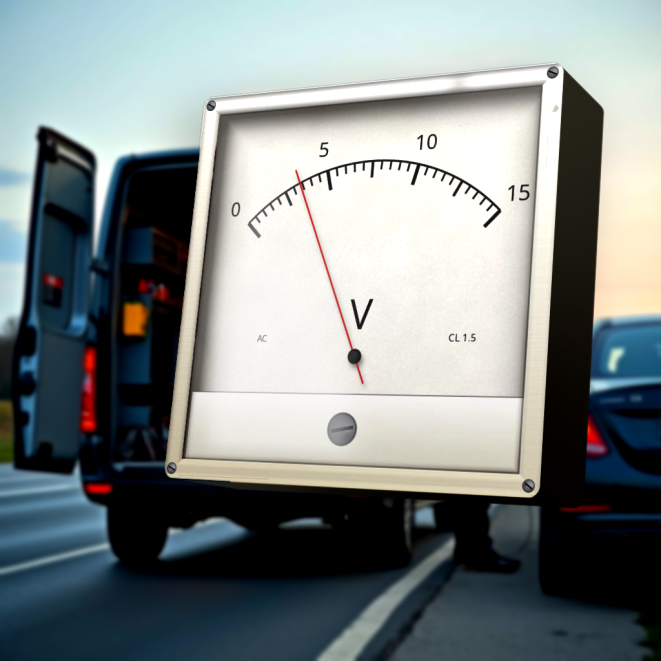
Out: 3.5V
